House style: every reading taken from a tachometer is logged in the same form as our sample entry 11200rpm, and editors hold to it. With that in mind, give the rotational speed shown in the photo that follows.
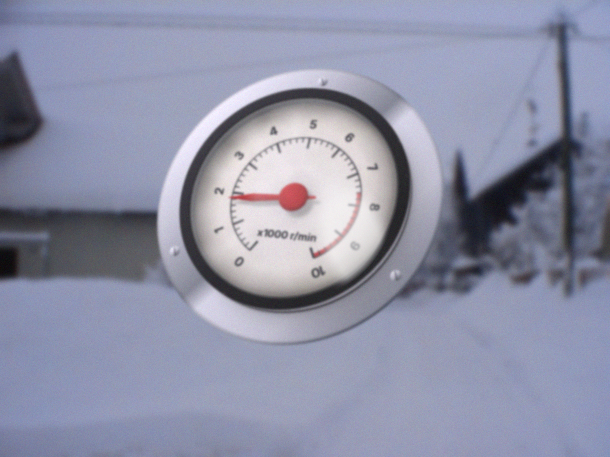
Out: 1800rpm
